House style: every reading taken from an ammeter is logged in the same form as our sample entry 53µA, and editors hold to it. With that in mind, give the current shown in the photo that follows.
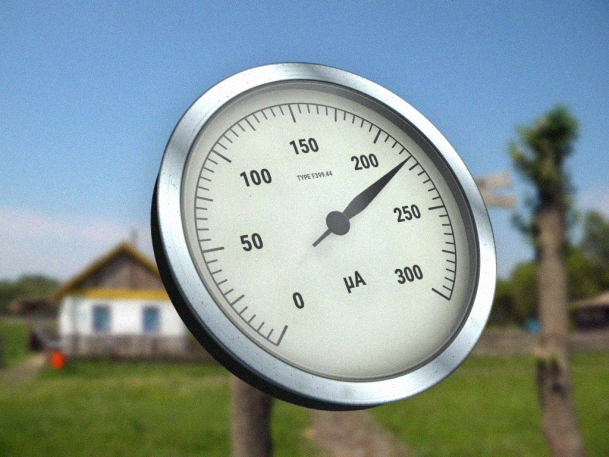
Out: 220µA
